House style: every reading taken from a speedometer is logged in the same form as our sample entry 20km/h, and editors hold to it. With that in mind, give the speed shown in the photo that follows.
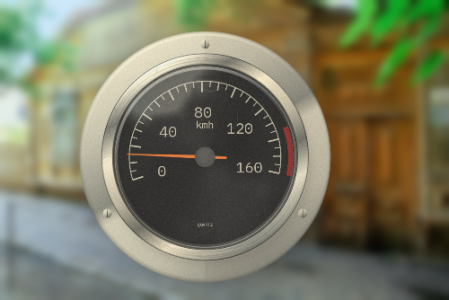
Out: 15km/h
